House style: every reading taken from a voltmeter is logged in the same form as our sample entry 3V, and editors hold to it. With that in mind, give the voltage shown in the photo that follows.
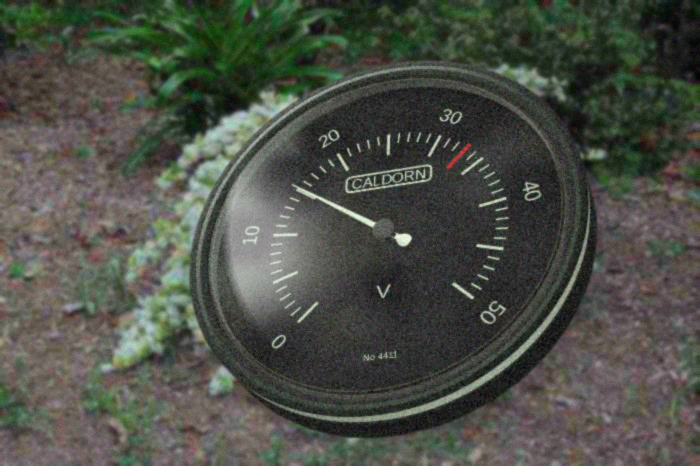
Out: 15V
